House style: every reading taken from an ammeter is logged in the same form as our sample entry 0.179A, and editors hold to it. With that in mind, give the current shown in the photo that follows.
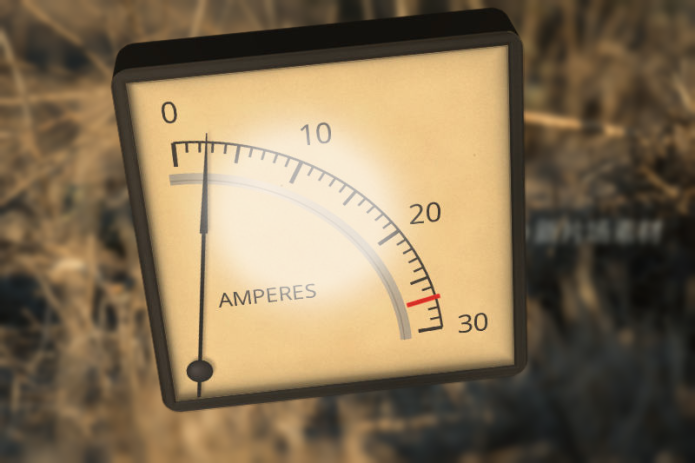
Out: 2.5A
